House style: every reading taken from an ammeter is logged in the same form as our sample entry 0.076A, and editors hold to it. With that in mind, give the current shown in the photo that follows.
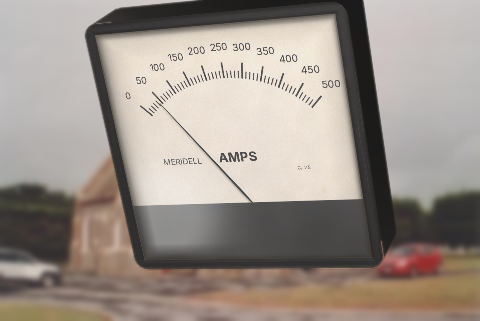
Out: 50A
